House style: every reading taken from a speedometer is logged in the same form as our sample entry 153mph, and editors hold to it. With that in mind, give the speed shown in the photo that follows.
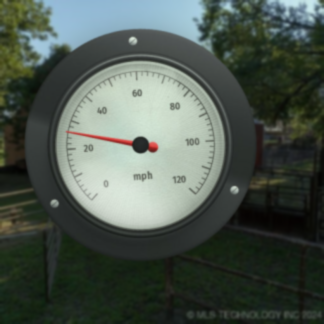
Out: 26mph
